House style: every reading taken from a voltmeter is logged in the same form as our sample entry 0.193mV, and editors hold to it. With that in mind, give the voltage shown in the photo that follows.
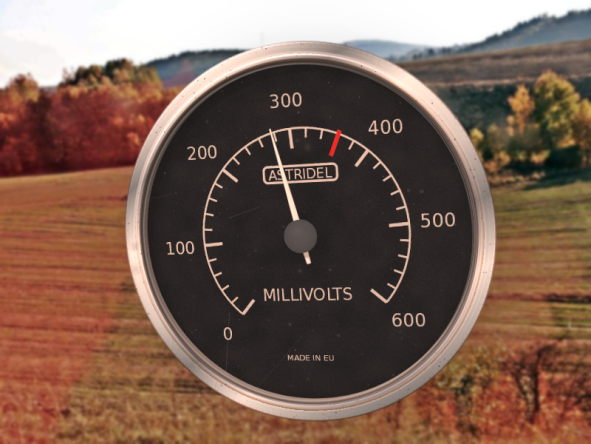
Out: 280mV
